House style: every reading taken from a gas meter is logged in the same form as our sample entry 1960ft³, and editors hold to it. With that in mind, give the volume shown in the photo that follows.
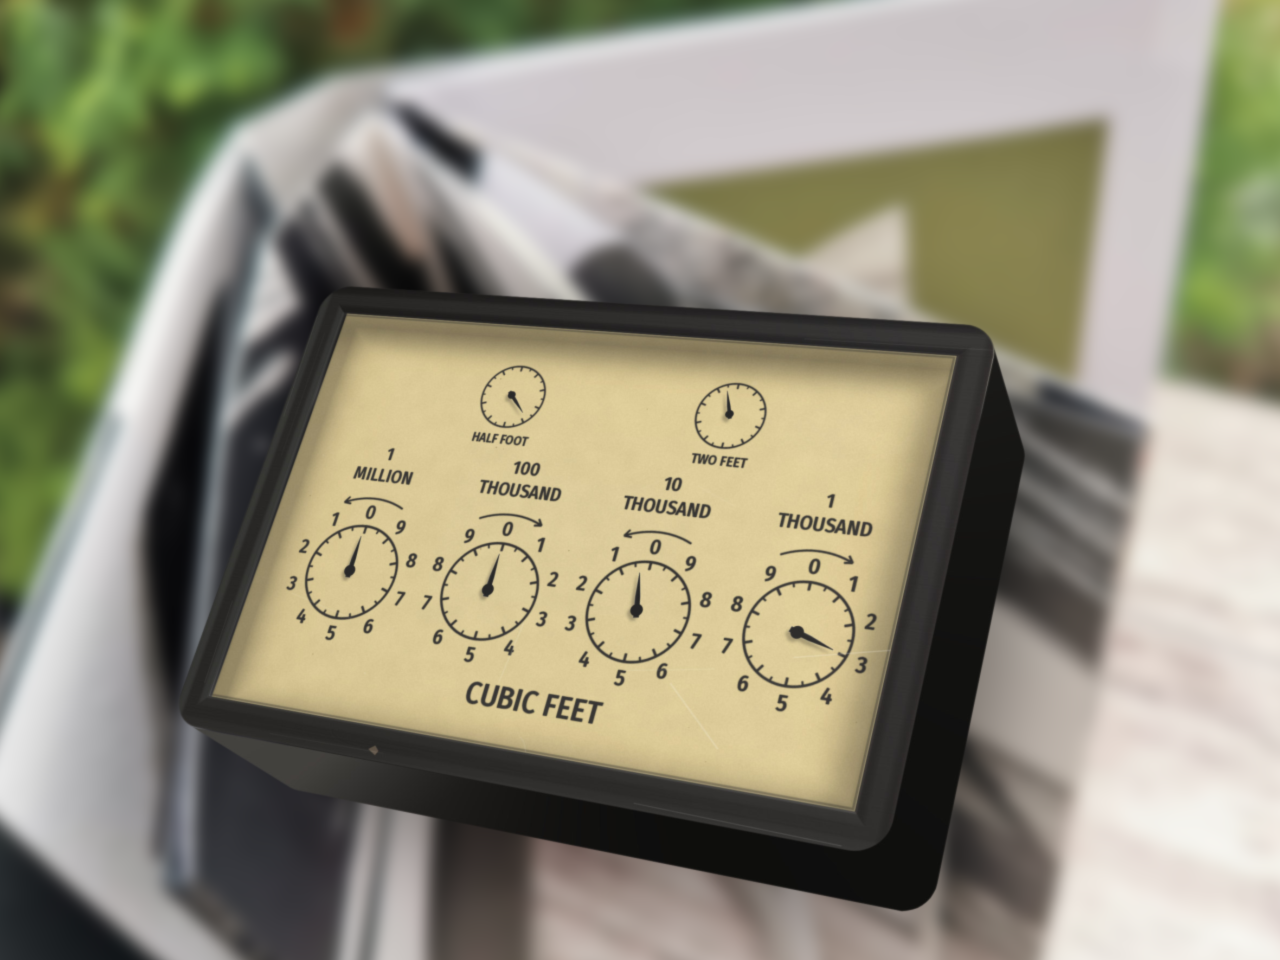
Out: 300ft³
